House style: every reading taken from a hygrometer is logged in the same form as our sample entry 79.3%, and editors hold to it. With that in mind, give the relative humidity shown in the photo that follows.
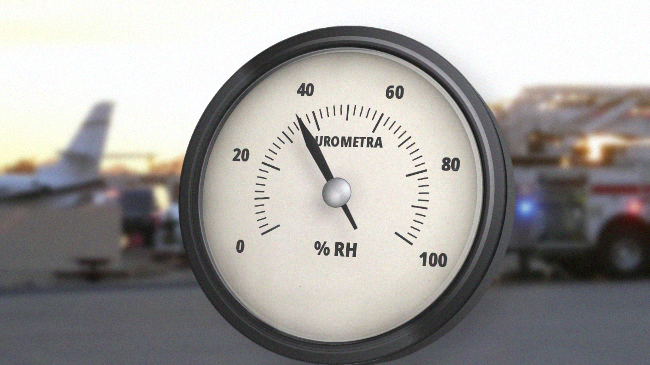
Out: 36%
